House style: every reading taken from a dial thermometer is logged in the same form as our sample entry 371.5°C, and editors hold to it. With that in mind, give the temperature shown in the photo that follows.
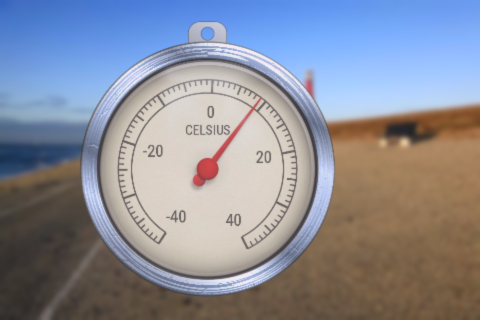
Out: 9°C
